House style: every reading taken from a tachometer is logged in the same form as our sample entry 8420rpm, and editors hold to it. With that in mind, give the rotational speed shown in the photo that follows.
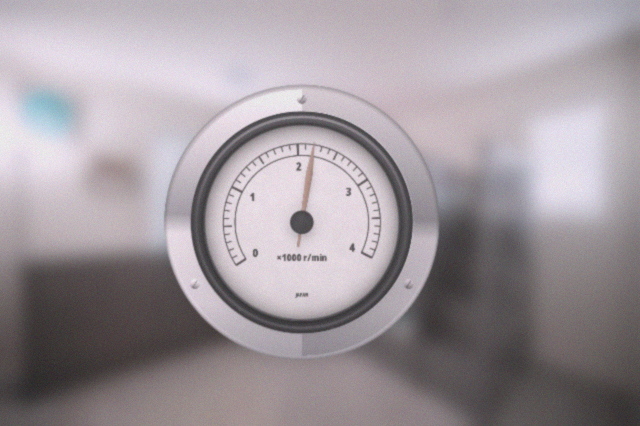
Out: 2200rpm
